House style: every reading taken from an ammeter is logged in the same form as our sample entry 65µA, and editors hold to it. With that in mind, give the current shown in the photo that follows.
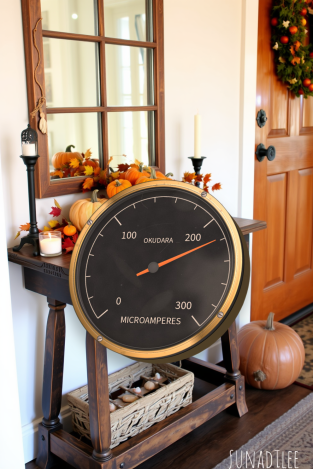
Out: 220µA
